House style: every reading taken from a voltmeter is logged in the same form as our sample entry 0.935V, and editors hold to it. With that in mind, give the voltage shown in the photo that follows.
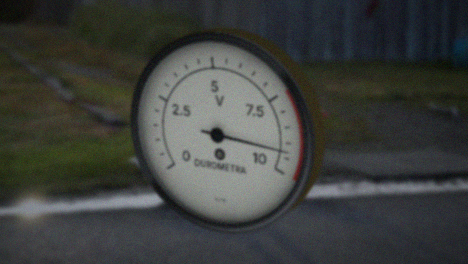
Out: 9.25V
